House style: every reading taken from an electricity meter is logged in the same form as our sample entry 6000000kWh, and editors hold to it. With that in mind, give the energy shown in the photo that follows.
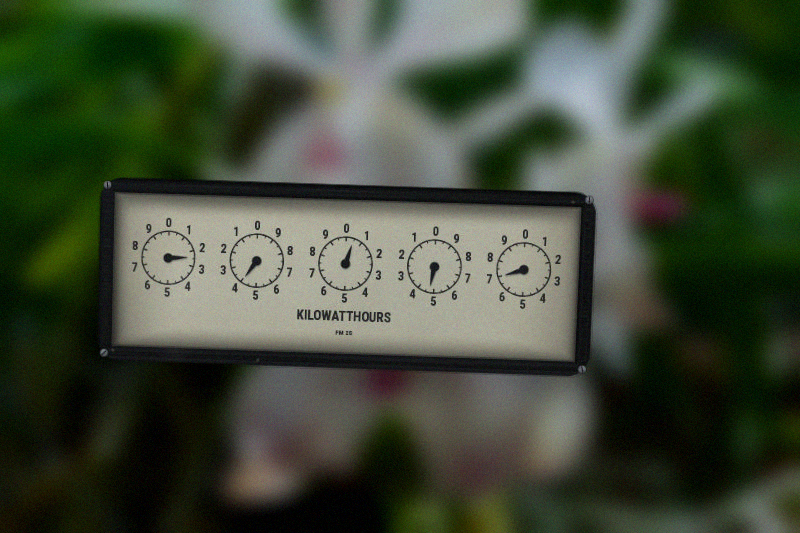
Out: 24047kWh
